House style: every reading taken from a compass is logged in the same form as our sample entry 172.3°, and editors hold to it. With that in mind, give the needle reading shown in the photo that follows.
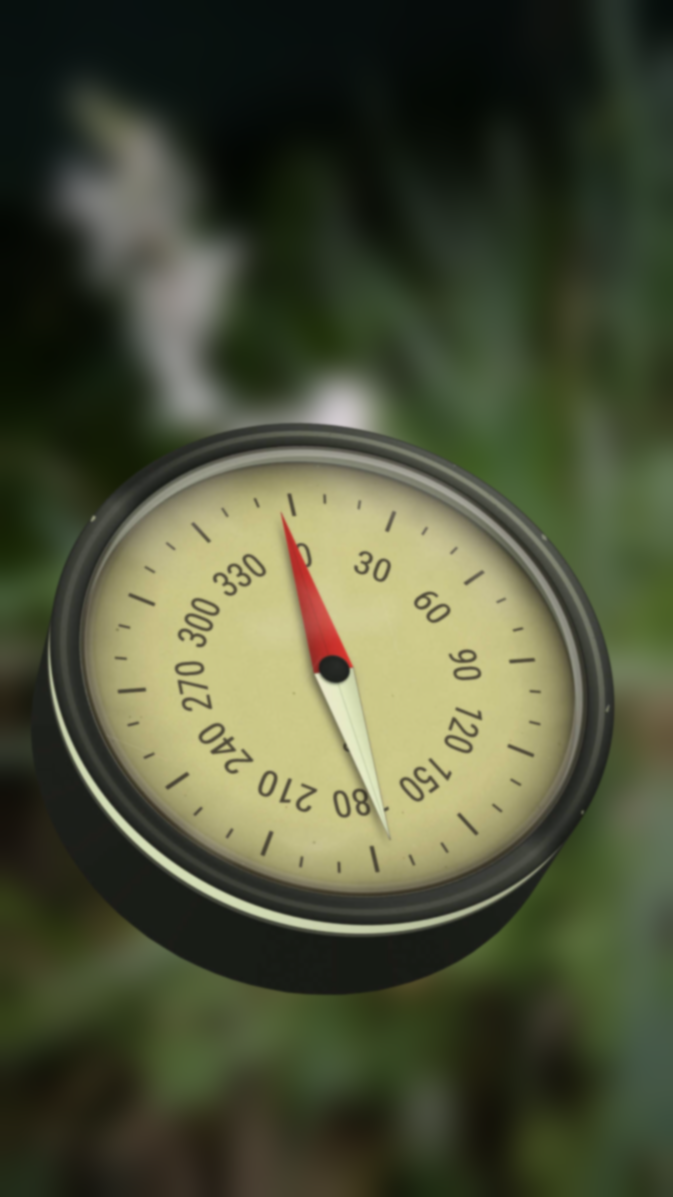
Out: 355°
